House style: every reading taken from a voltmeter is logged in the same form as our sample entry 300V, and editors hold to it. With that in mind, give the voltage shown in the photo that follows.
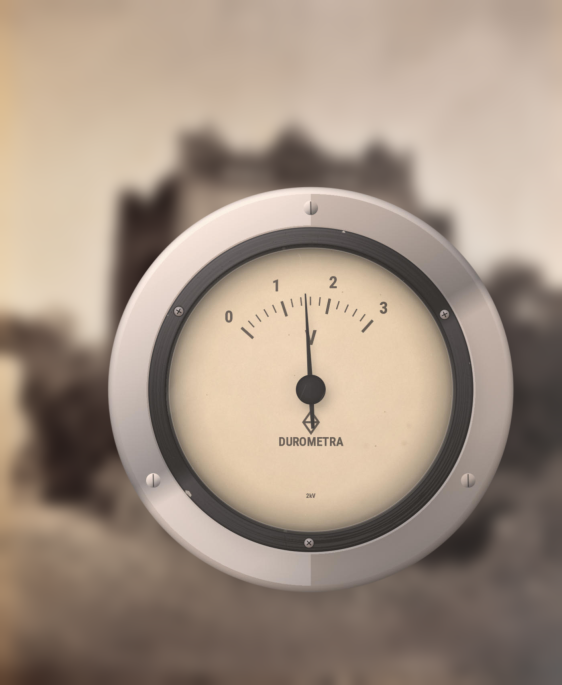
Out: 1.5V
